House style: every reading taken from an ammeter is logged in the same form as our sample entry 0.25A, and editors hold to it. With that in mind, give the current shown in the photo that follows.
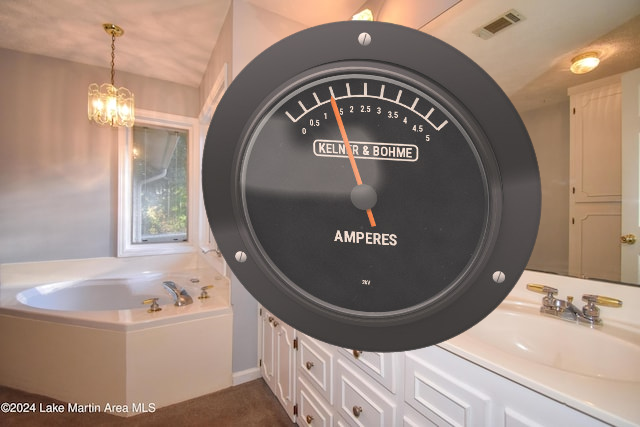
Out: 1.5A
